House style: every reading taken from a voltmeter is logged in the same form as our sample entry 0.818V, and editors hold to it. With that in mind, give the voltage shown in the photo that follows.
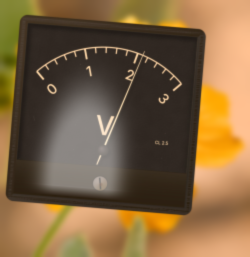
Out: 2.1V
